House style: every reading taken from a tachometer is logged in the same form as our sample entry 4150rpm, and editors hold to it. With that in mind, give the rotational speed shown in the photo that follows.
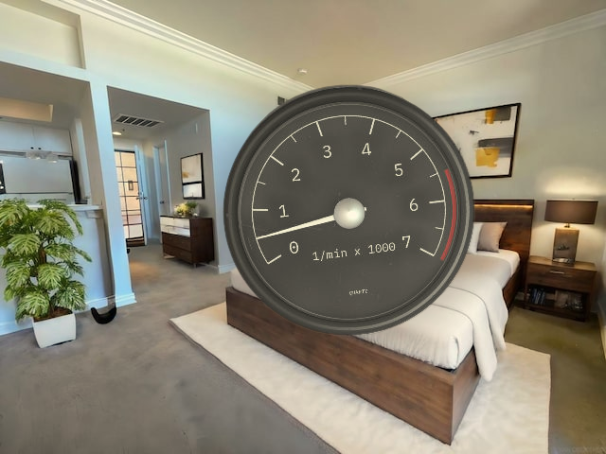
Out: 500rpm
